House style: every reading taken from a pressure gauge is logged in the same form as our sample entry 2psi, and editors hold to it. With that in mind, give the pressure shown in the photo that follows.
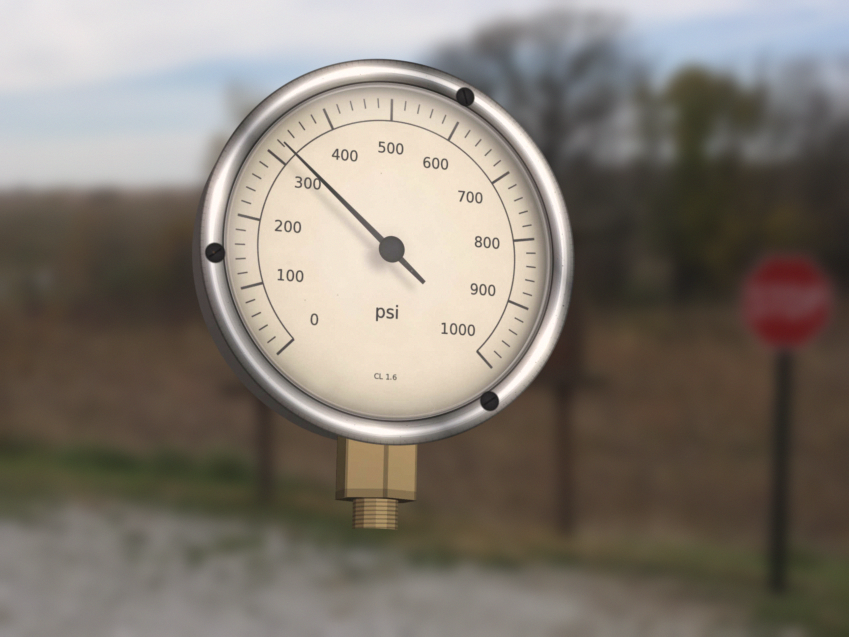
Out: 320psi
